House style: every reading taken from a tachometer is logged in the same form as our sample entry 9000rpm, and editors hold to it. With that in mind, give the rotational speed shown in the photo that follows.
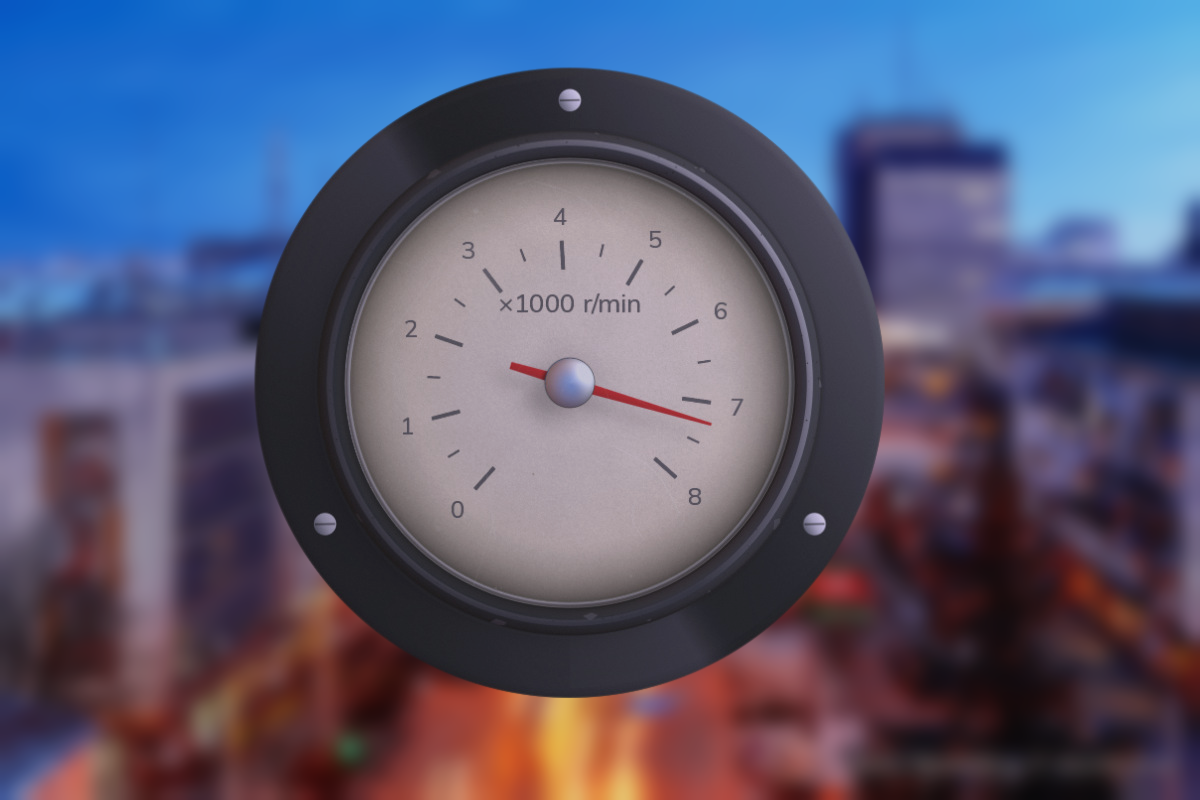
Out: 7250rpm
